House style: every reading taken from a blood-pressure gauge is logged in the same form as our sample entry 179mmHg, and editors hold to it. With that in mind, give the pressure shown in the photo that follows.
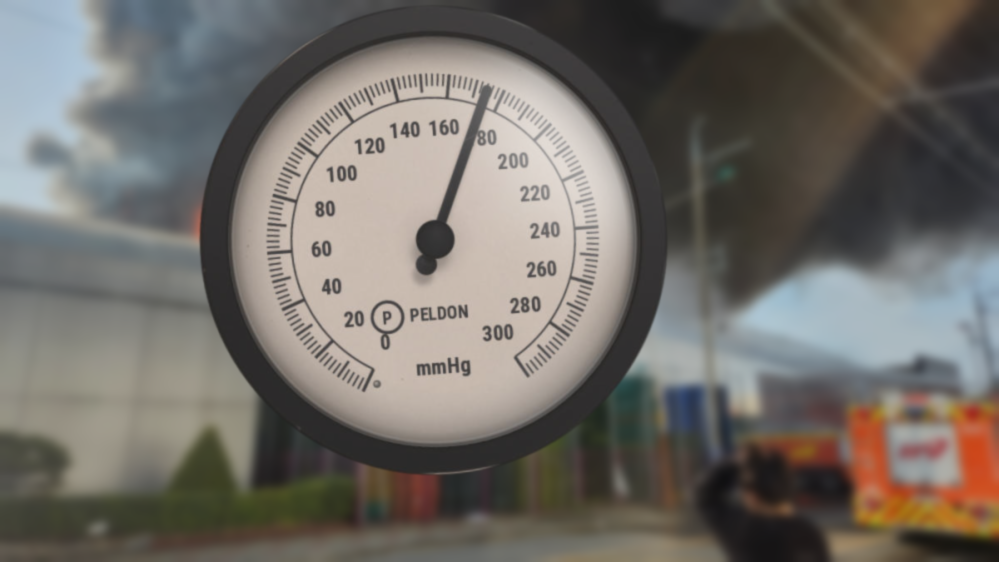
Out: 174mmHg
